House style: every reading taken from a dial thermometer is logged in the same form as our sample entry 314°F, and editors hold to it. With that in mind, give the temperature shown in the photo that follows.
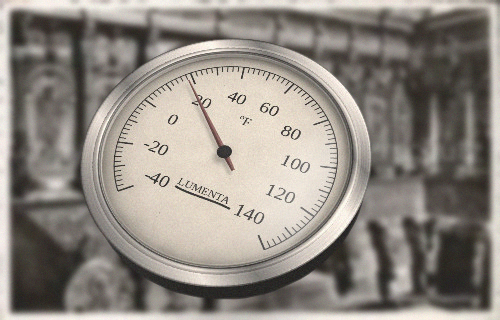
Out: 18°F
